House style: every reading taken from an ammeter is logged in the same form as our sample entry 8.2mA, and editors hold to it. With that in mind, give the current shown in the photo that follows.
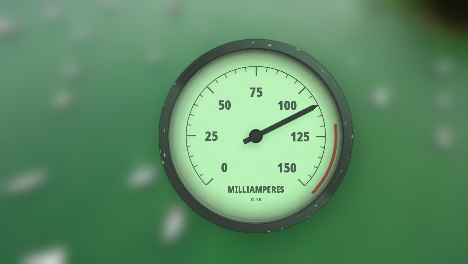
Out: 110mA
